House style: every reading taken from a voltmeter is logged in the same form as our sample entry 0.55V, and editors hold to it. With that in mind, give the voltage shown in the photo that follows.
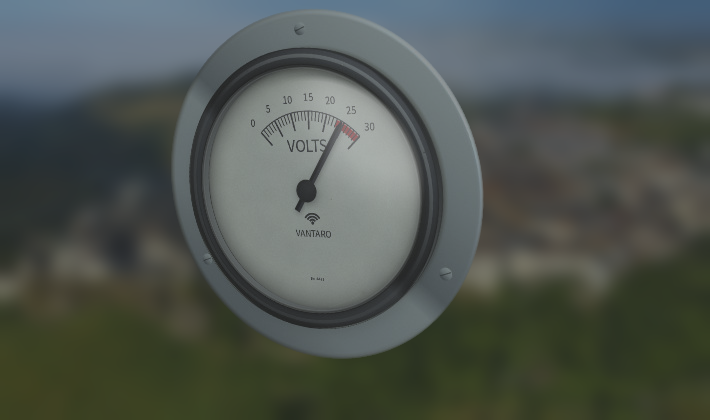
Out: 25V
